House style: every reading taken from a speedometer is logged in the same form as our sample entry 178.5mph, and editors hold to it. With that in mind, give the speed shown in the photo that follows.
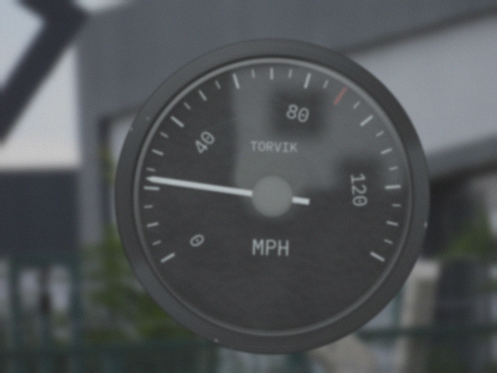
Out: 22.5mph
